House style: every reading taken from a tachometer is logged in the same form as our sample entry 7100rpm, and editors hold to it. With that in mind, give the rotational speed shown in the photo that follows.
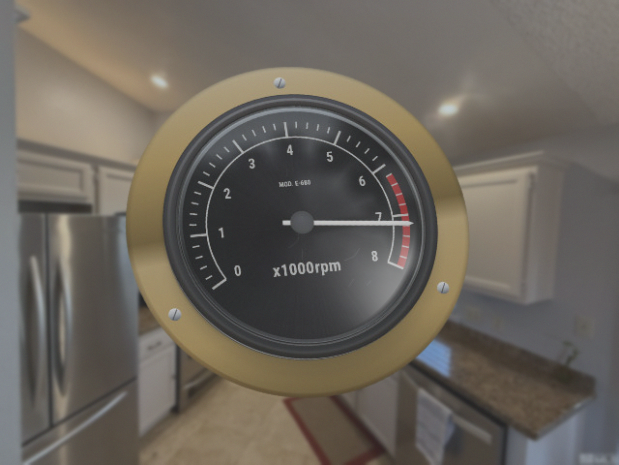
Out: 7200rpm
